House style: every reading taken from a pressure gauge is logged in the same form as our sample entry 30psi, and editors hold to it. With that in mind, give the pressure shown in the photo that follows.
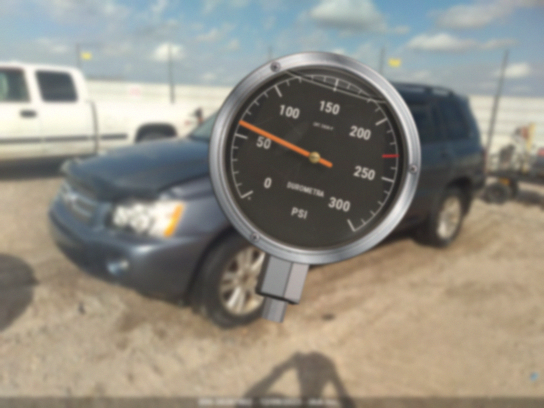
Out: 60psi
